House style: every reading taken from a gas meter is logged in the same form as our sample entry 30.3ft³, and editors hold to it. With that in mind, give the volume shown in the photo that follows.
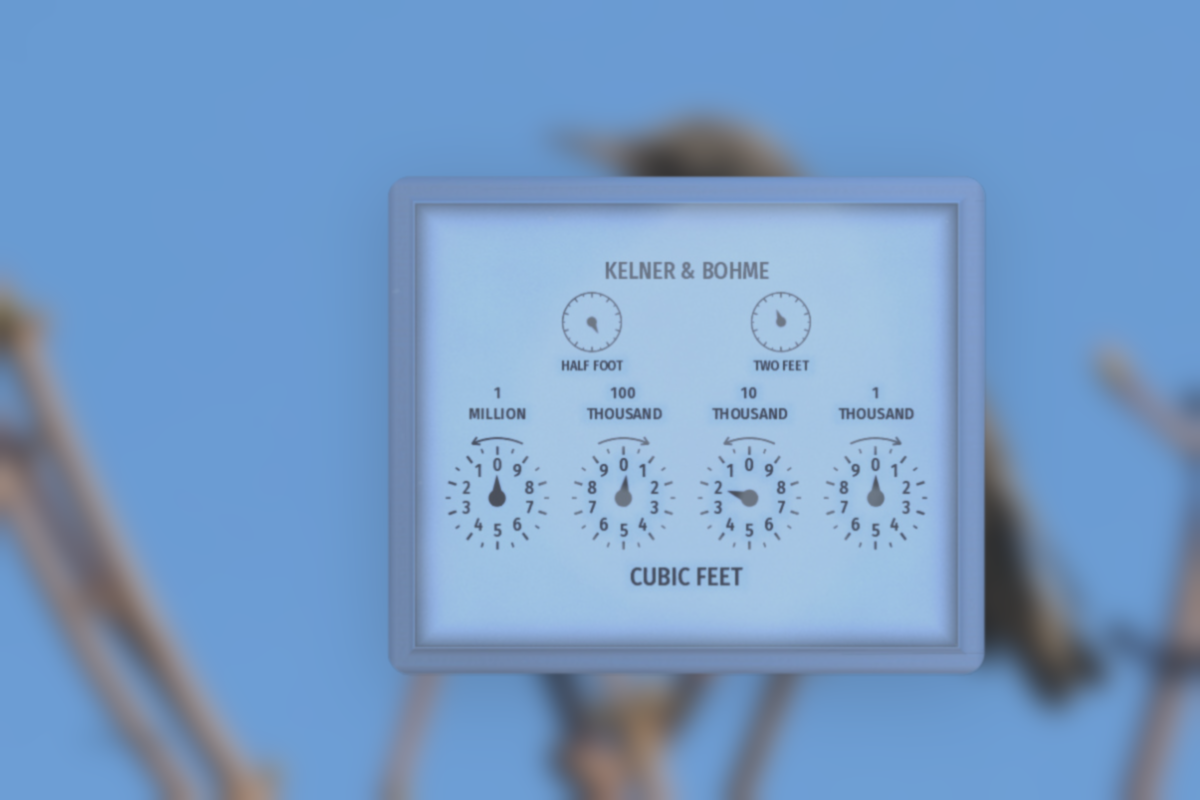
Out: 2000ft³
